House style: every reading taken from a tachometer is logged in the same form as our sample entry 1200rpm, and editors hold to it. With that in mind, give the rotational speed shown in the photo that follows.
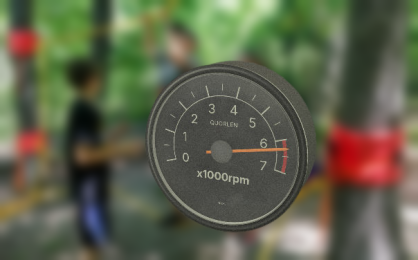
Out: 6250rpm
